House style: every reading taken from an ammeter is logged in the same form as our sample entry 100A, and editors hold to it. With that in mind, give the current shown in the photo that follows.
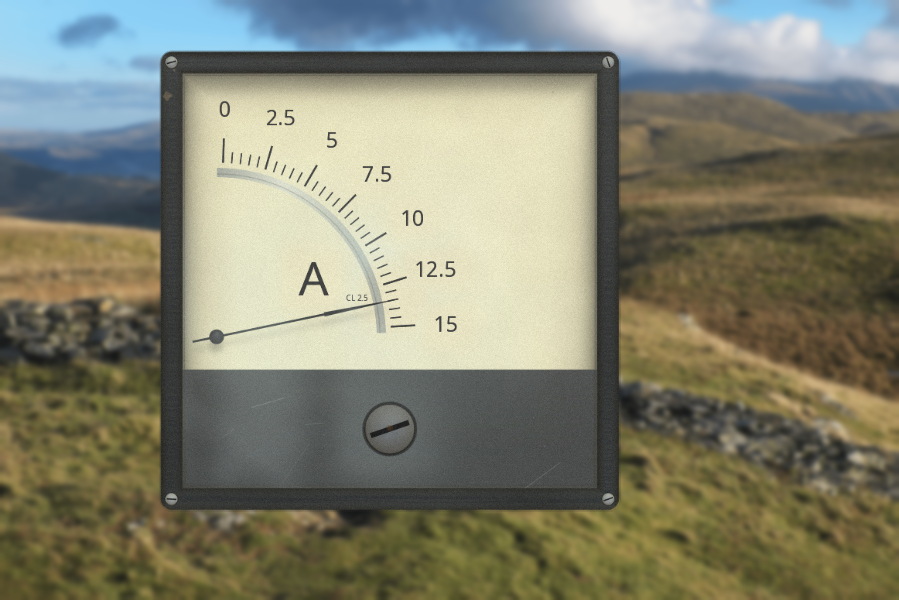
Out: 13.5A
